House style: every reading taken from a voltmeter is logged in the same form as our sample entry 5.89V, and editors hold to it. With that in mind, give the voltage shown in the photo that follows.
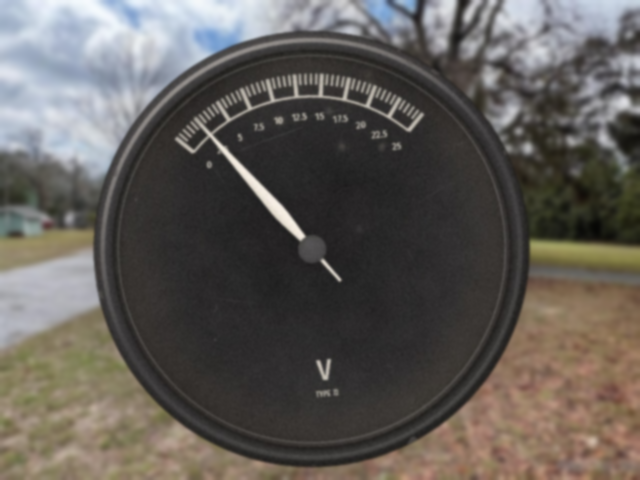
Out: 2.5V
